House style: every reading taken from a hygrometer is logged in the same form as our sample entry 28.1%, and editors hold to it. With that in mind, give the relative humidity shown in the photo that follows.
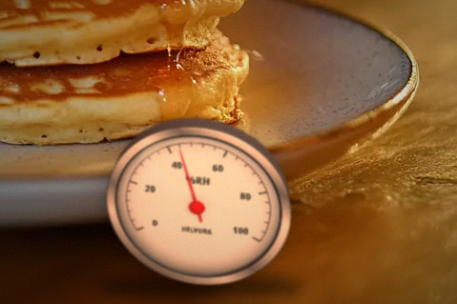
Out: 44%
